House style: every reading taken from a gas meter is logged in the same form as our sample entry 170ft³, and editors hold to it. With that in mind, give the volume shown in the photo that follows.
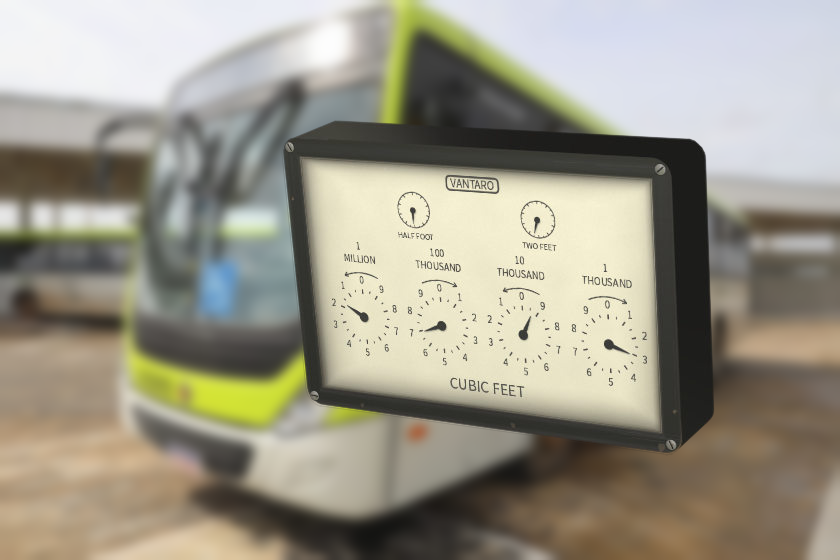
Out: 169300ft³
